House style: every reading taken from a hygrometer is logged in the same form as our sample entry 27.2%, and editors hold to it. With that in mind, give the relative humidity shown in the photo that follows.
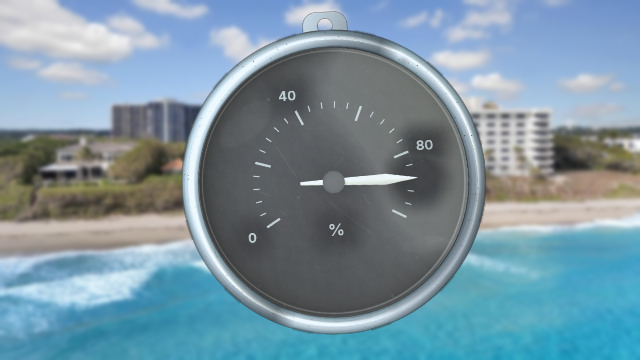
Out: 88%
